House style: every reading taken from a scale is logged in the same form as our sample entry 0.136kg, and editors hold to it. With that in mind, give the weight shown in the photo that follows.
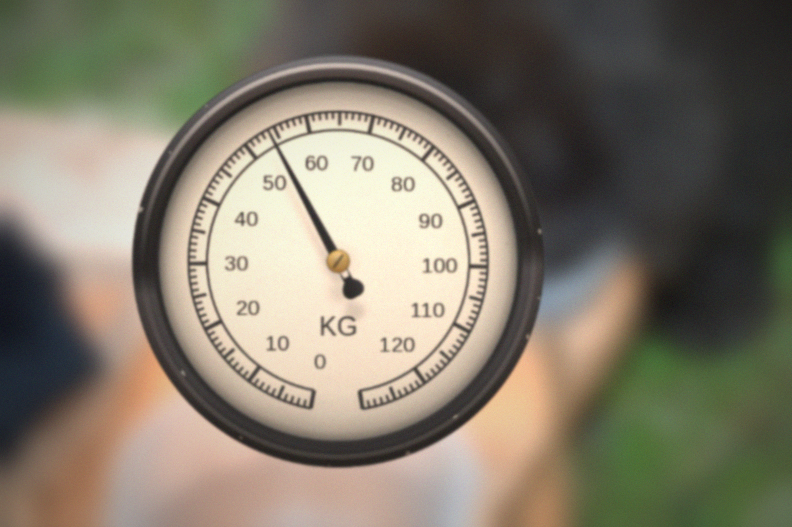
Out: 54kg
